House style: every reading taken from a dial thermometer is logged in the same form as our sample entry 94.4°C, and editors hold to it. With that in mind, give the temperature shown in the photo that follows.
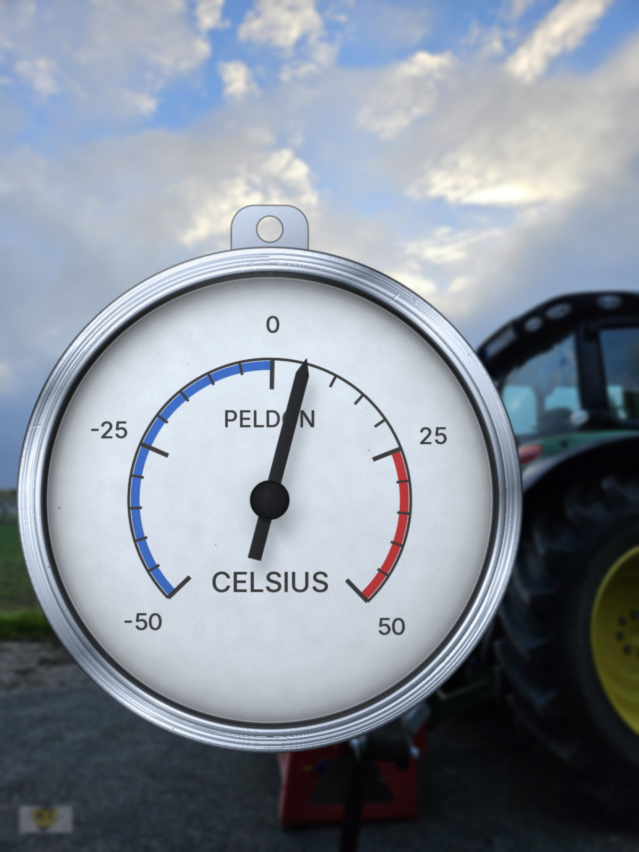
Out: 5°C
